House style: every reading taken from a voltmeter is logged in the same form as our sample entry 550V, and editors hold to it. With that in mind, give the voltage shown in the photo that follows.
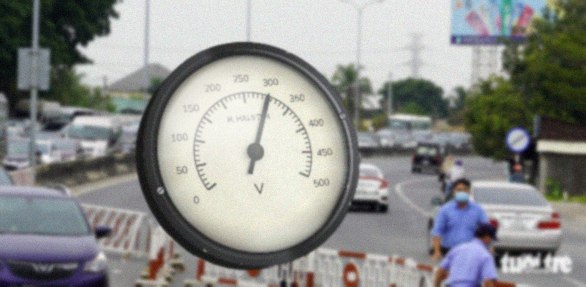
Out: 300V
